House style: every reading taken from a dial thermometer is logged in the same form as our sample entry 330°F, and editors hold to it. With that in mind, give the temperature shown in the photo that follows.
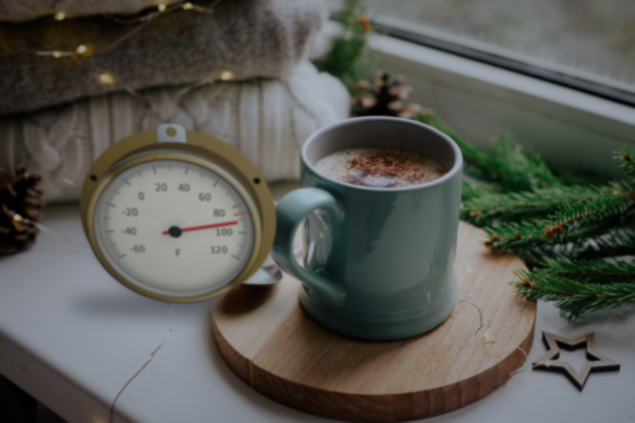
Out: 90°F
